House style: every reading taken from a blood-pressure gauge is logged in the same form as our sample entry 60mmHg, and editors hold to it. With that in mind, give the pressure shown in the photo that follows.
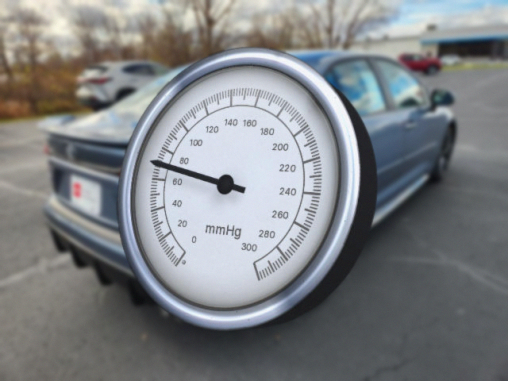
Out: 70mmHg
